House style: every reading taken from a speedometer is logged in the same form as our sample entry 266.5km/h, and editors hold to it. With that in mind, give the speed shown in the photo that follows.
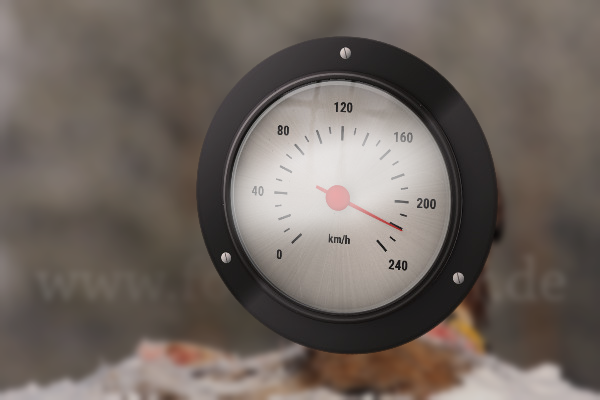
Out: 220km/h
